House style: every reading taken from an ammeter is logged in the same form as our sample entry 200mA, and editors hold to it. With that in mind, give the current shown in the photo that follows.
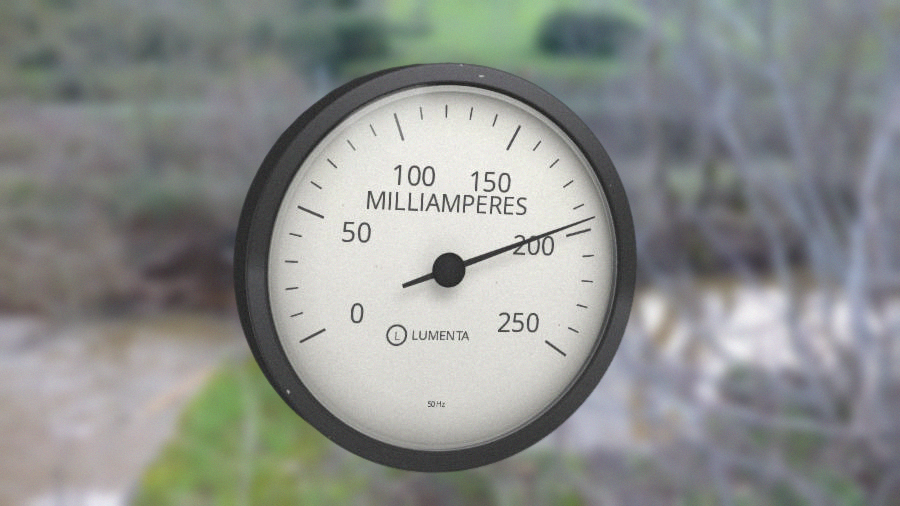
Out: 195mA
